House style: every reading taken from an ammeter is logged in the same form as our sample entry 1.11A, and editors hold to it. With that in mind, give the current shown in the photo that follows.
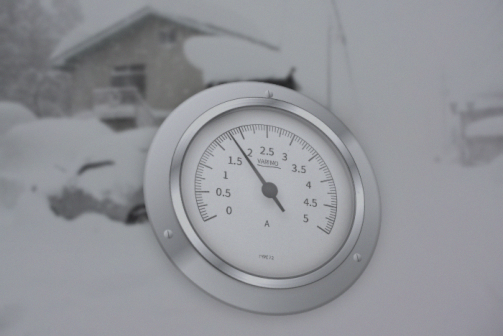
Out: 1.75A
